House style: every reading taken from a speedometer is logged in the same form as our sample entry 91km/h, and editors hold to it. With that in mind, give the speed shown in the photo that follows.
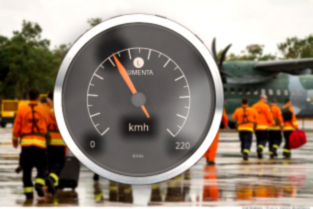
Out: 85km/h
